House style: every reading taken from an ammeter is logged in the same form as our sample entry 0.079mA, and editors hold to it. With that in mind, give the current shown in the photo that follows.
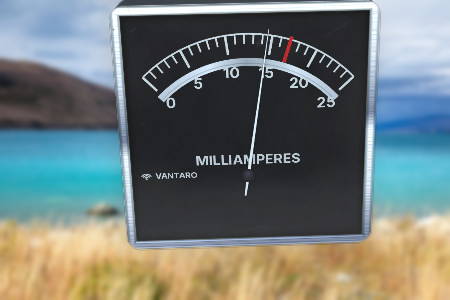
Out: 14.5mA
